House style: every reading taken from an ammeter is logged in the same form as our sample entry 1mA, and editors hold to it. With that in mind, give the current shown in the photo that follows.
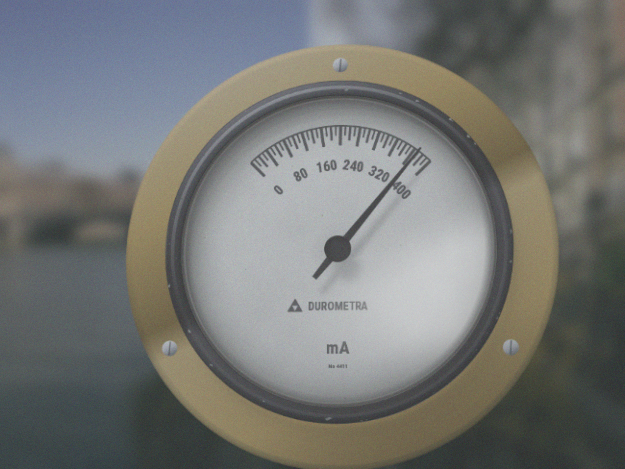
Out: 370mA
